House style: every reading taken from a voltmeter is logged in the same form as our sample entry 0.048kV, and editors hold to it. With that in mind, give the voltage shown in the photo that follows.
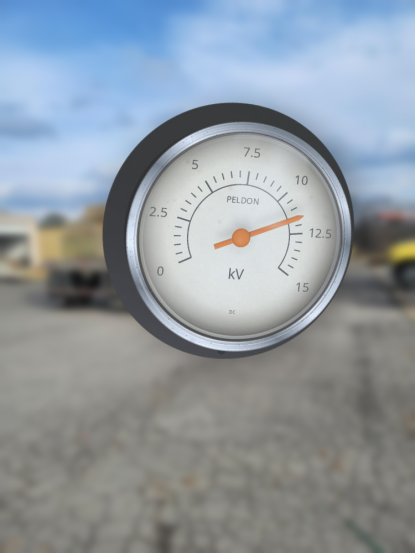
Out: 11.5kV
